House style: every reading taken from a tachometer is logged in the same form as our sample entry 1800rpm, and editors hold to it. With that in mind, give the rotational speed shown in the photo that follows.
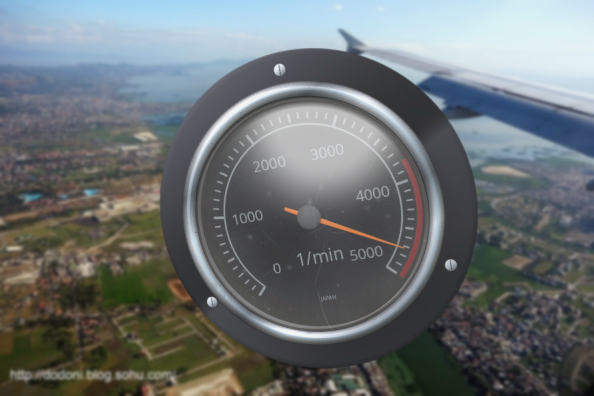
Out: 4700rpm
